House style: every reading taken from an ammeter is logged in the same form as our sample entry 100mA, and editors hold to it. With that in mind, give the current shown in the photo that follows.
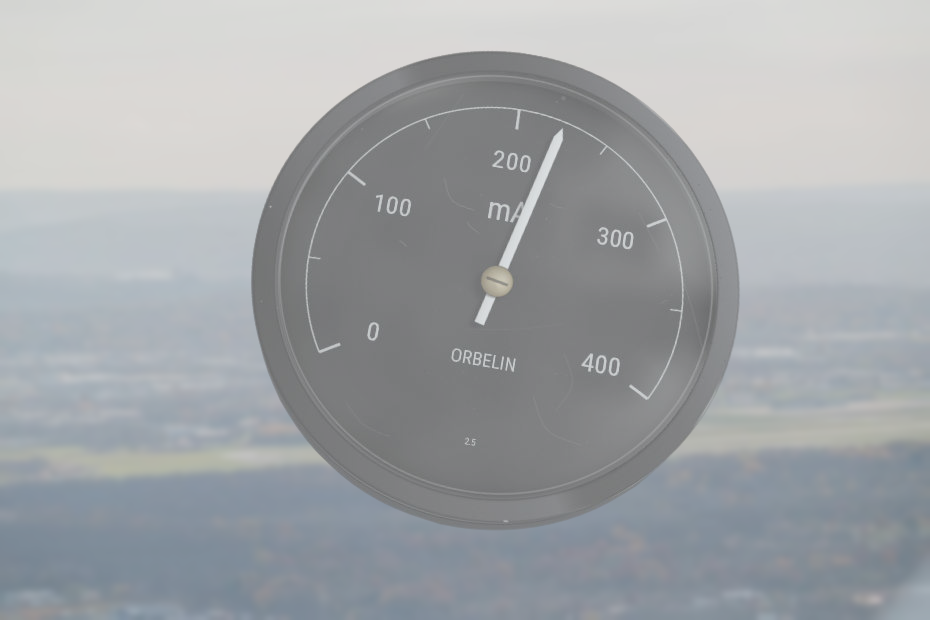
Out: 225mA
